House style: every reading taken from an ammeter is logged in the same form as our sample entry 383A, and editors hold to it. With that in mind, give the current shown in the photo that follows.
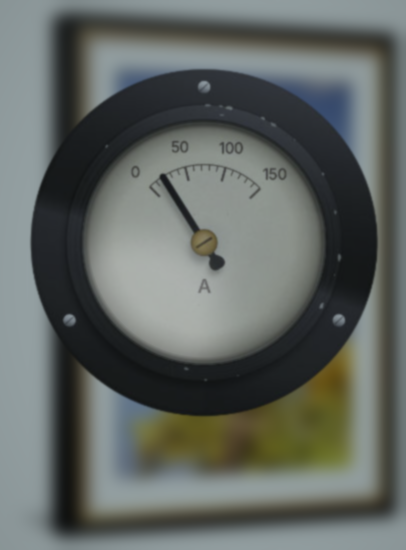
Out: 20A
